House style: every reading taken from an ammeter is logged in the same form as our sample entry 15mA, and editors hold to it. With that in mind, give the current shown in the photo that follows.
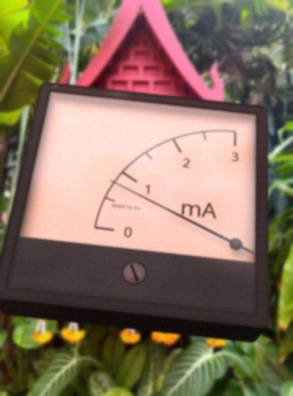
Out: 0.75mA
